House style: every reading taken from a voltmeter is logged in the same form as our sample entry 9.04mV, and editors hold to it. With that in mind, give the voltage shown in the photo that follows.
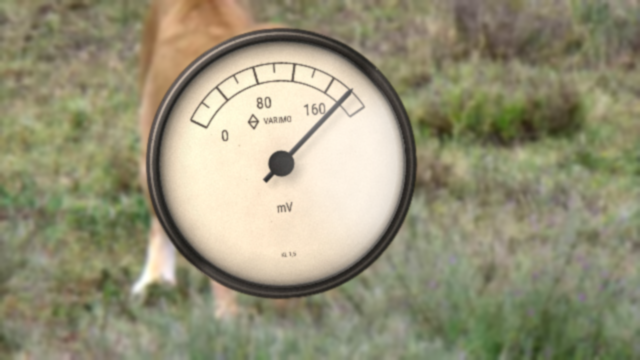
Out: 180mV
